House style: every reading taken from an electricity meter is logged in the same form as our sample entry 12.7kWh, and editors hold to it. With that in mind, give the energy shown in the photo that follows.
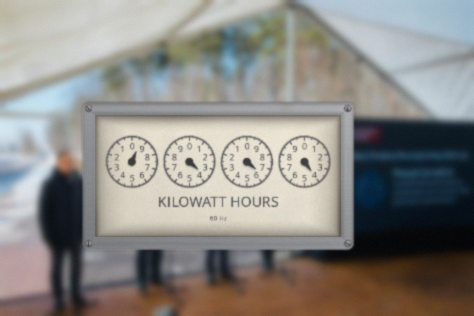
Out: 9364kWh
